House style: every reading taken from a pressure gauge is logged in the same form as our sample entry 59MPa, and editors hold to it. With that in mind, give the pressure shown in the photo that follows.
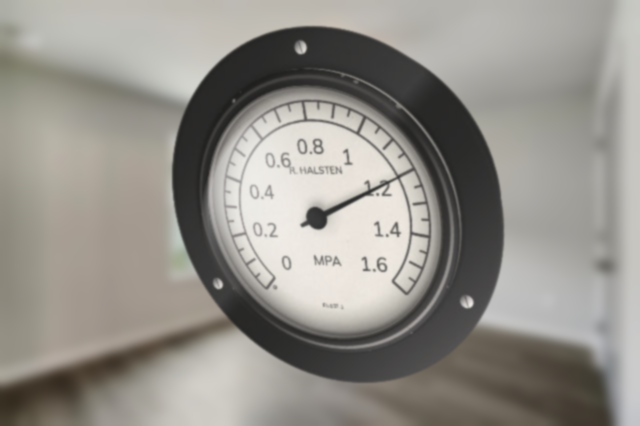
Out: 1.2MPa
